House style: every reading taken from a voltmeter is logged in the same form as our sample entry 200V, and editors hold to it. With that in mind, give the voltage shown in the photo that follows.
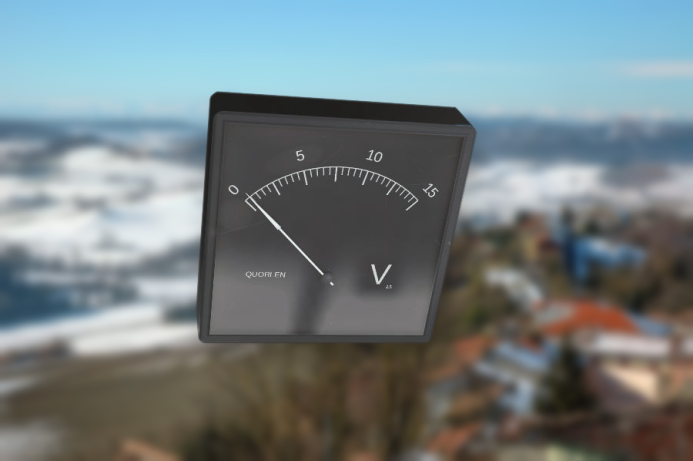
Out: 0.5V
